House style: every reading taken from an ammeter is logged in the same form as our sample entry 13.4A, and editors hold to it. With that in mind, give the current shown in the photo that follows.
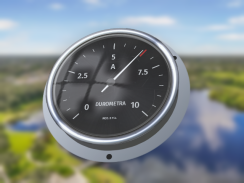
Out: 6.5A
